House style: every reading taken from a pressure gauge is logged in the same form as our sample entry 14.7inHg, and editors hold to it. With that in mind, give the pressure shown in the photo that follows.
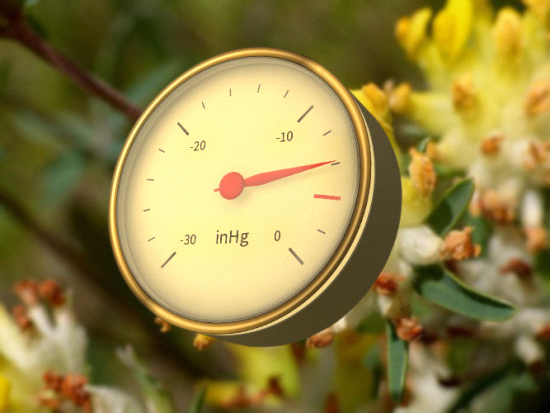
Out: -6inHg
